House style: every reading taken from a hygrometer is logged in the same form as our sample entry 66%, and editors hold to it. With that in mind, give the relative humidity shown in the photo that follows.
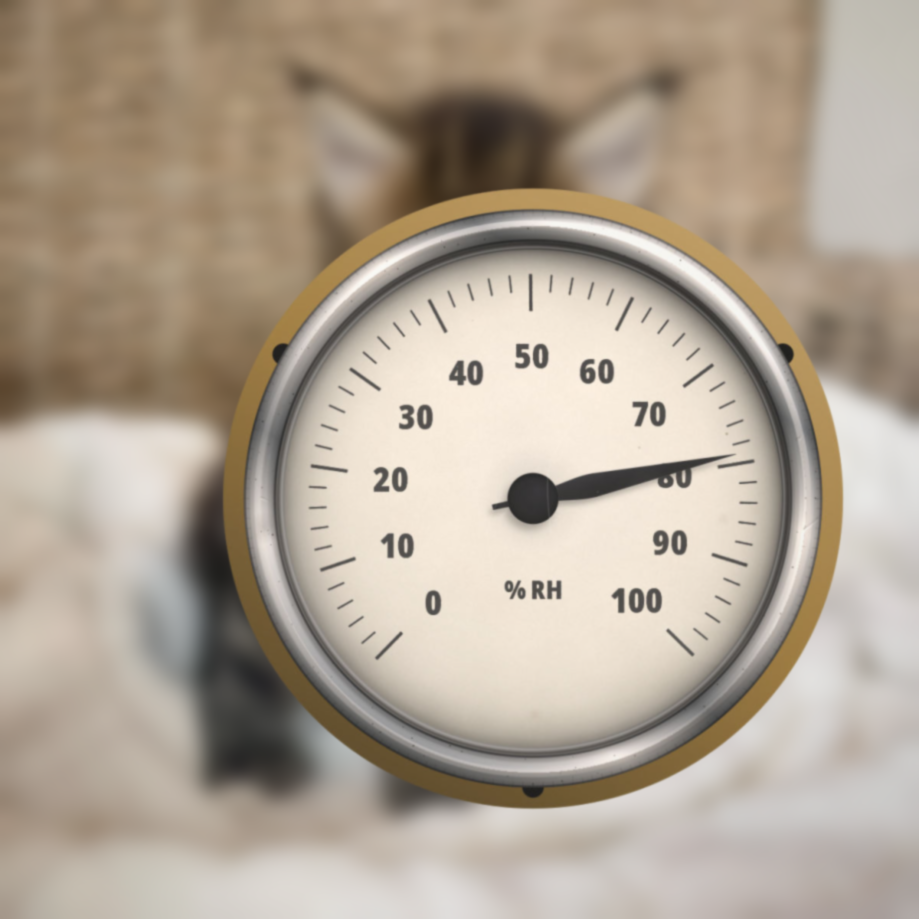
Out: 79%
